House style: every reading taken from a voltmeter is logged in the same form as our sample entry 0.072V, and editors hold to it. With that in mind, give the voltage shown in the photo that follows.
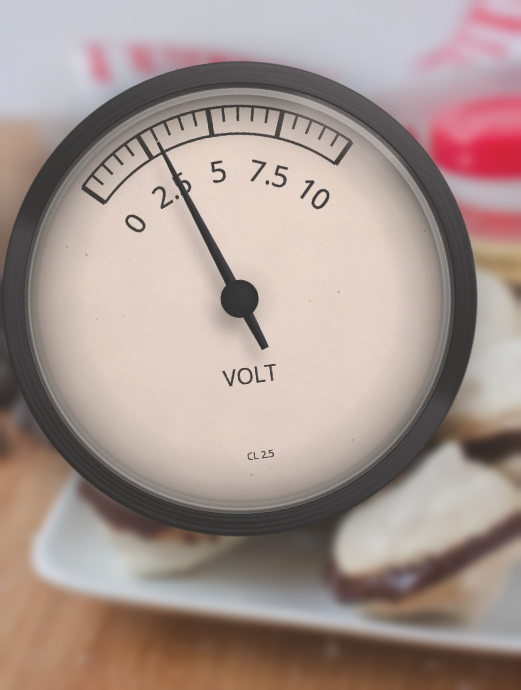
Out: 3V
